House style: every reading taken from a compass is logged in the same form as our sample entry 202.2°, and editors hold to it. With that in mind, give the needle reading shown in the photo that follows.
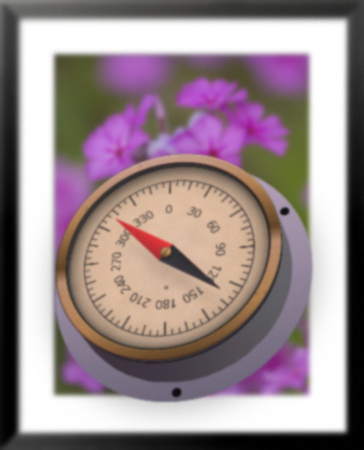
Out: 310°
